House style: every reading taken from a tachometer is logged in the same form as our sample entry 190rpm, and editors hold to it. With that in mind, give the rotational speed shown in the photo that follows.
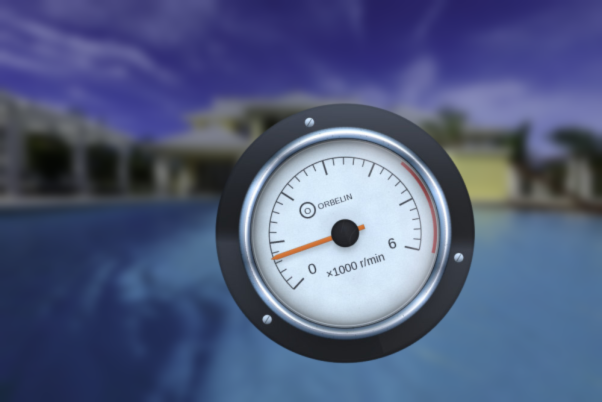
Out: 700rpm
